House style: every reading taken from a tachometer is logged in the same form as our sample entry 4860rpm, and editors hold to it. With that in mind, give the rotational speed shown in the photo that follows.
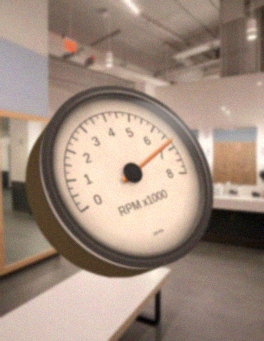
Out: 6750rpm
